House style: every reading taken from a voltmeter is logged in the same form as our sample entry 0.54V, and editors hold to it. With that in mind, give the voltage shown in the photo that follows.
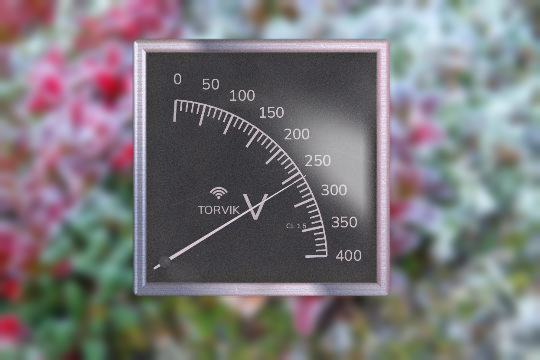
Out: 260V
